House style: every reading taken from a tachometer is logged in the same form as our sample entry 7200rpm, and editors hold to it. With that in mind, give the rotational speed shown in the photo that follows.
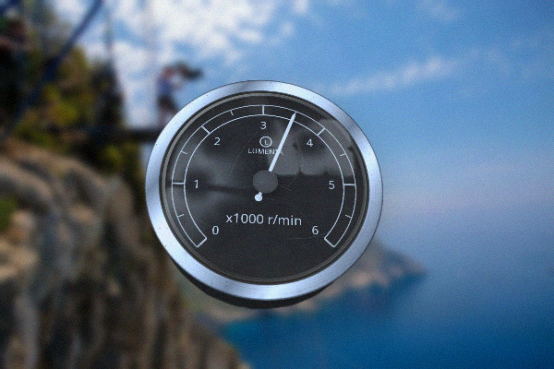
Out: 3500rpm
